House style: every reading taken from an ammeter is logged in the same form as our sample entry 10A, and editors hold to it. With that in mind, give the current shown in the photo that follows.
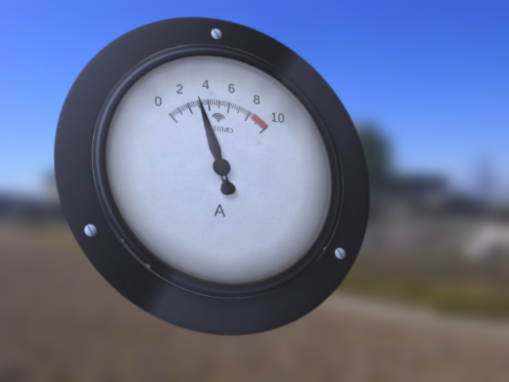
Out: 3A
